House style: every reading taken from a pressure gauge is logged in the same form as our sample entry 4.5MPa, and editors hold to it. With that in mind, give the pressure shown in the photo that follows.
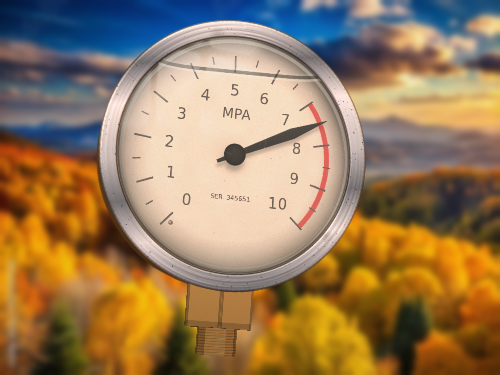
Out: 7.5MPa
